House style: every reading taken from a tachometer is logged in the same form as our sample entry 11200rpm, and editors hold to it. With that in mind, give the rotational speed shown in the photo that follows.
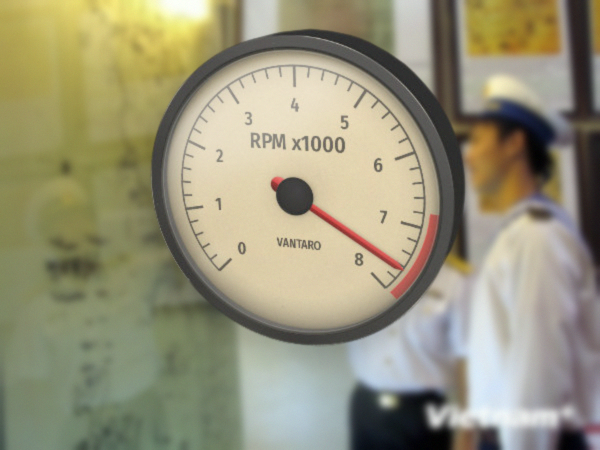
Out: 7600rpm
